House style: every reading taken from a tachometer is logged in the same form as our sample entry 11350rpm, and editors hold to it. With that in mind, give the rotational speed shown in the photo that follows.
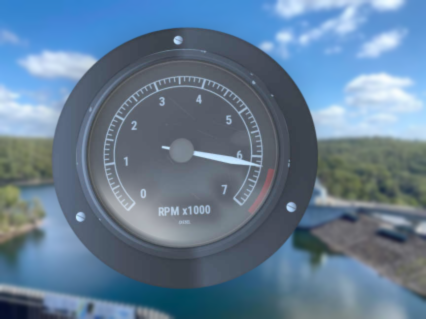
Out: 6200rpm
